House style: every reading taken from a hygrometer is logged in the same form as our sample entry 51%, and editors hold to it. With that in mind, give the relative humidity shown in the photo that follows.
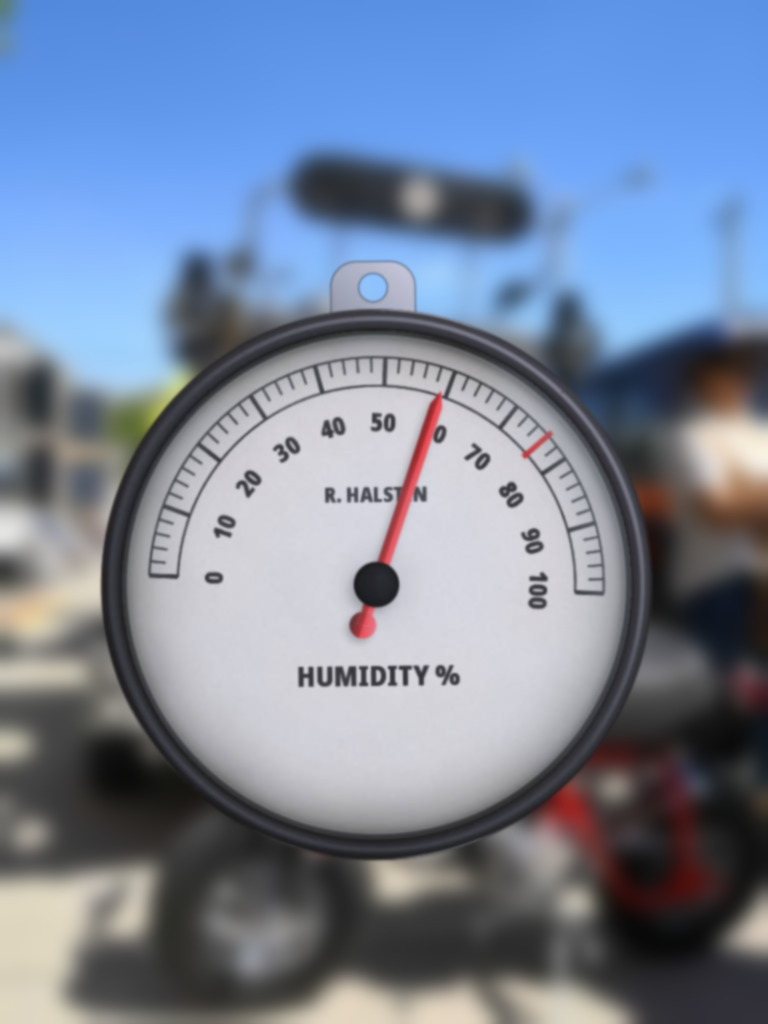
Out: 59%
